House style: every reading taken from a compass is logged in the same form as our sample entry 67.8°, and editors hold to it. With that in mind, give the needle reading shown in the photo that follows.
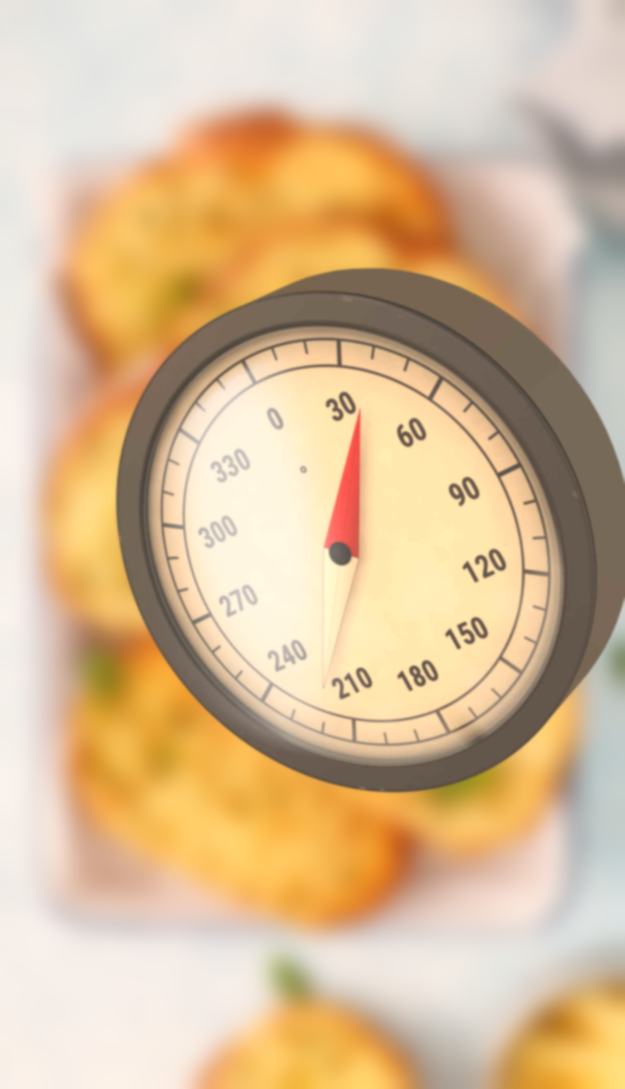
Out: 40°
